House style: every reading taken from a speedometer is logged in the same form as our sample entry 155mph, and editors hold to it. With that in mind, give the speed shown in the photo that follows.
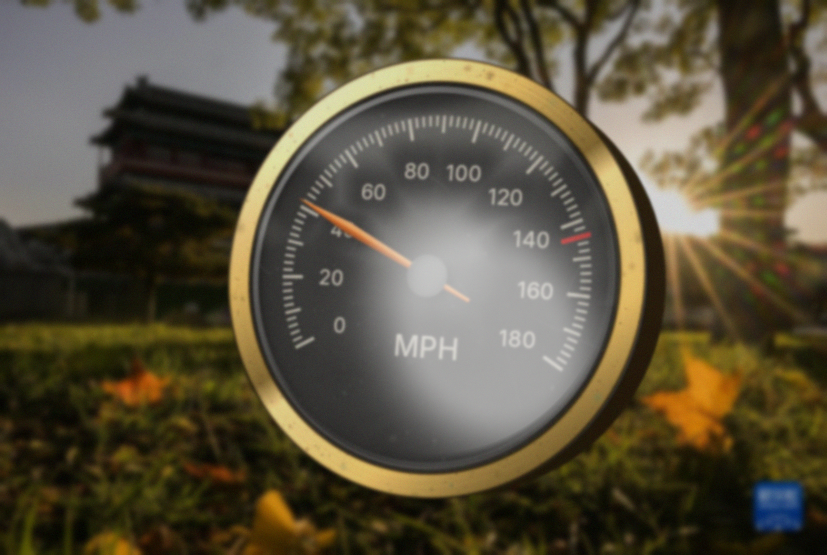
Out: 42mph
